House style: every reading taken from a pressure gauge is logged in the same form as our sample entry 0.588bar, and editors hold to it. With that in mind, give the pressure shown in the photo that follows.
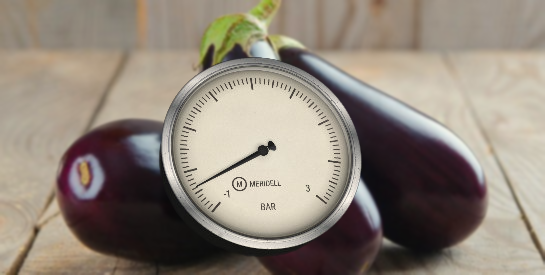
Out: -0.7bar
